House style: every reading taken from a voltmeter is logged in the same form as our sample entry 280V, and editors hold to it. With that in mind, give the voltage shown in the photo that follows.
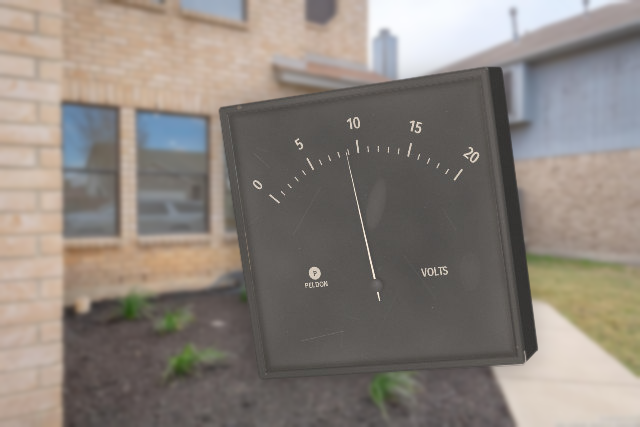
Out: 9V
